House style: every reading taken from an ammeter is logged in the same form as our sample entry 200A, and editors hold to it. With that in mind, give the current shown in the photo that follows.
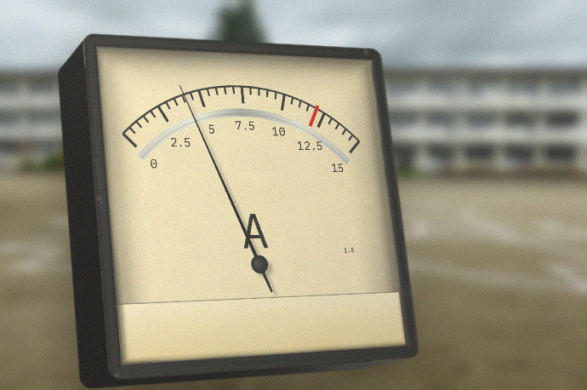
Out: 4A
